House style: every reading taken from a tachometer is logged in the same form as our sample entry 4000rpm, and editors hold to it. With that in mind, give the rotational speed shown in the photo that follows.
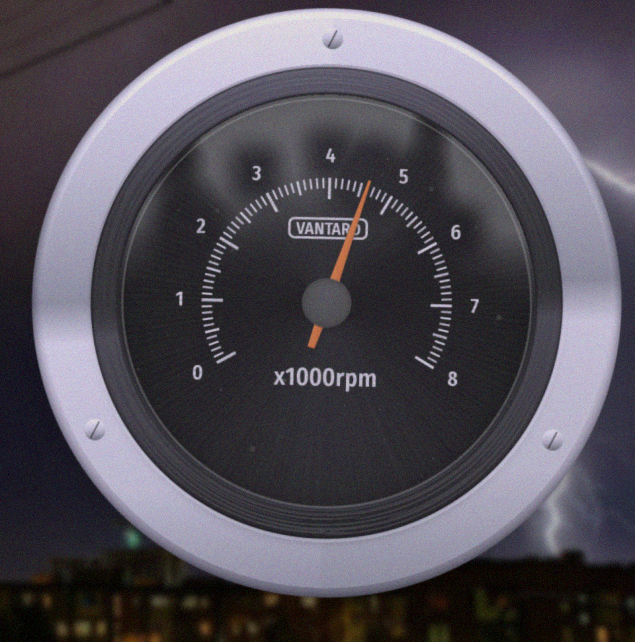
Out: 4600rpm
